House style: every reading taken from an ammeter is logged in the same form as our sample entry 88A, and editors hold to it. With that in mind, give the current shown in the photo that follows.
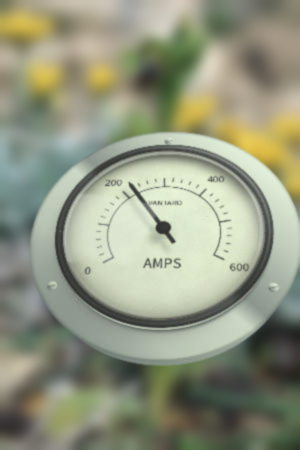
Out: 220A
